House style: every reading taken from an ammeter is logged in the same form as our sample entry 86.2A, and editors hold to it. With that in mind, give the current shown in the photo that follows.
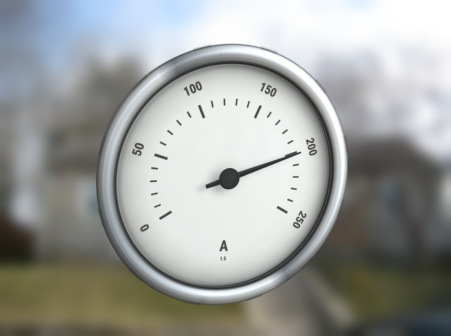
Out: 200A
